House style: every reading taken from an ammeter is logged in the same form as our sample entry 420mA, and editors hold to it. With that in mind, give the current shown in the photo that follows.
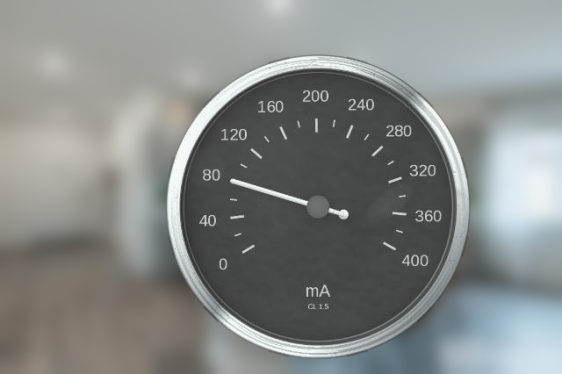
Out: 80mA
